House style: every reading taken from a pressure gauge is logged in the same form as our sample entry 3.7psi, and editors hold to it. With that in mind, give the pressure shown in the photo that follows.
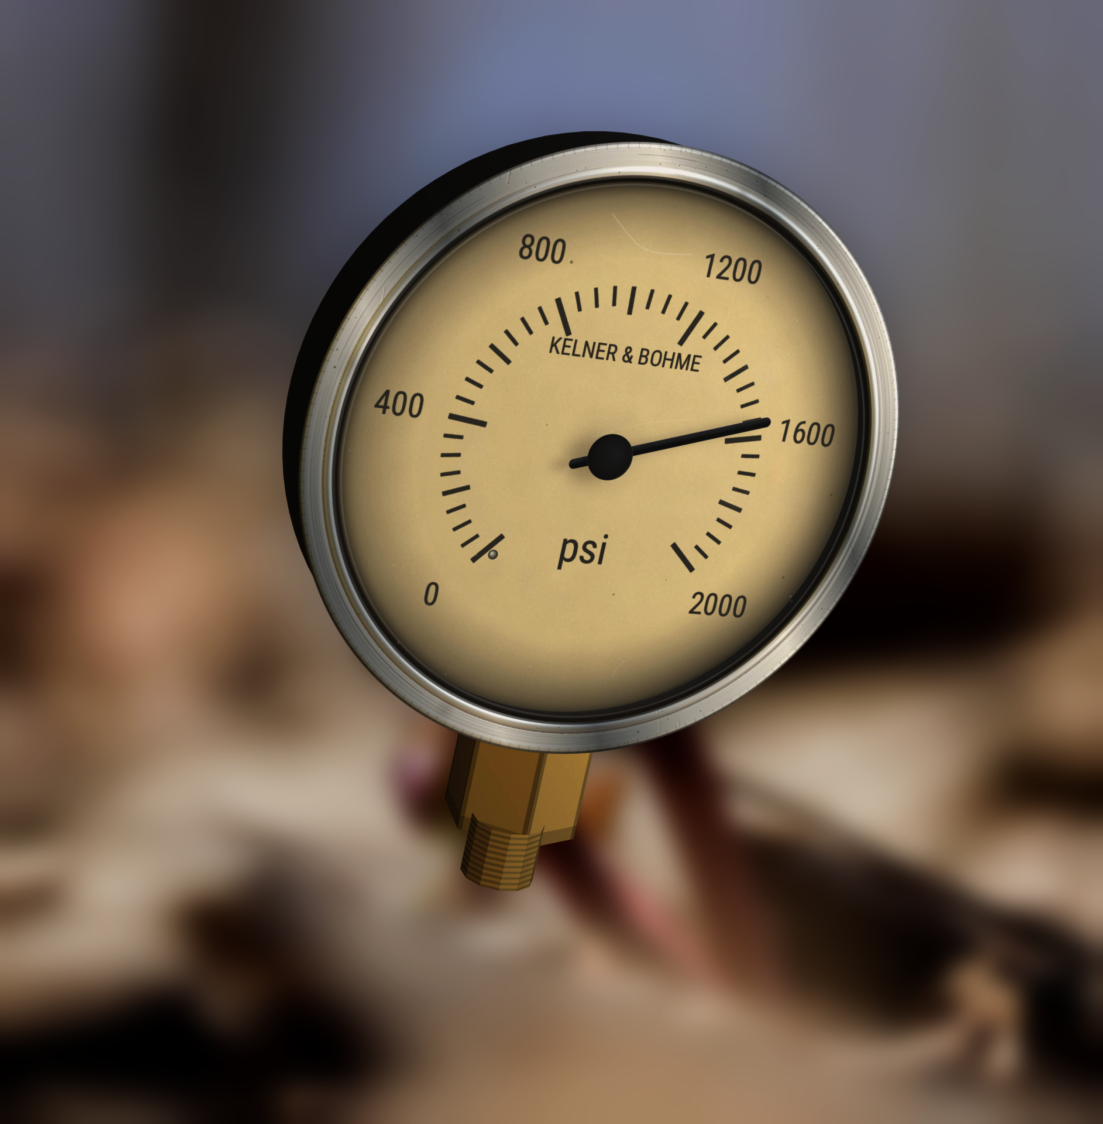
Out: 1550psi
